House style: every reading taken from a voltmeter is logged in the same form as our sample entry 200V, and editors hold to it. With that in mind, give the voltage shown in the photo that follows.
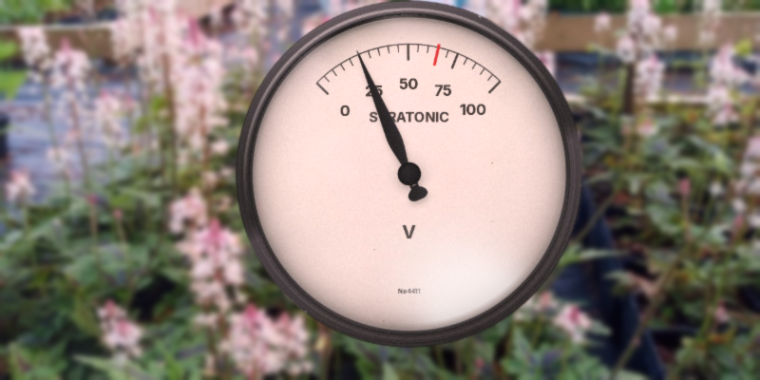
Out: 25V
